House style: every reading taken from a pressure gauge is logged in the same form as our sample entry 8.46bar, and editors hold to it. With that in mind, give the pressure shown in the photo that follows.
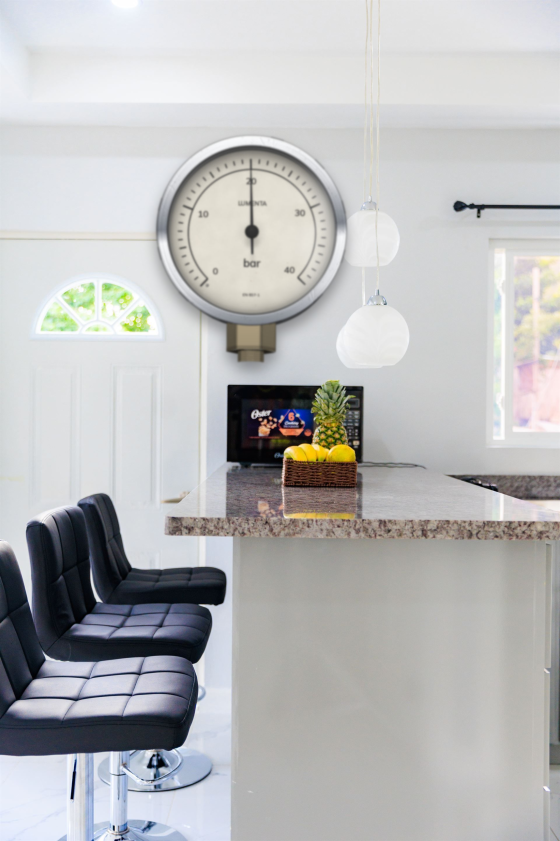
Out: 20bar
